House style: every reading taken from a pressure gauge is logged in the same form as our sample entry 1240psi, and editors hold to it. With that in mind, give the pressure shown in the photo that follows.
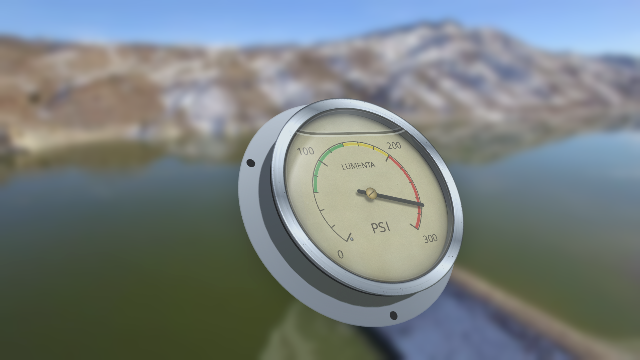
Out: 270psi
